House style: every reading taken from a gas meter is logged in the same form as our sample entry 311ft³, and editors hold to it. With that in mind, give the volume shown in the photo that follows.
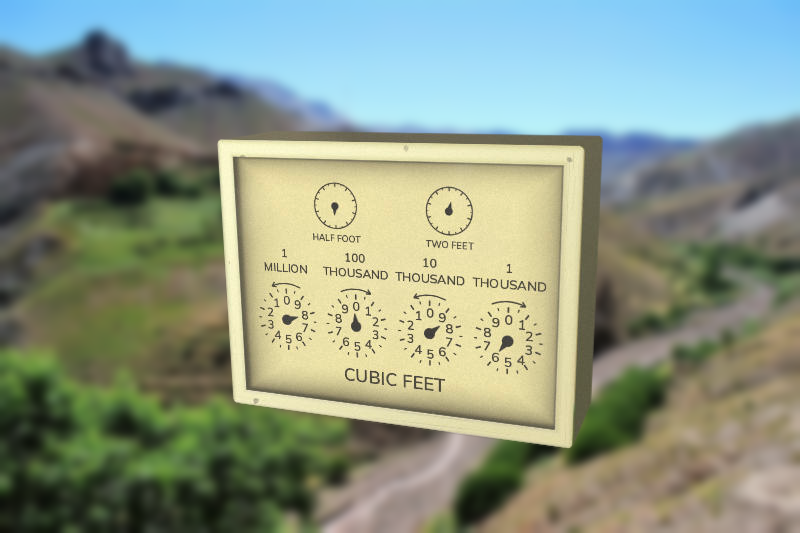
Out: 798600ft³
